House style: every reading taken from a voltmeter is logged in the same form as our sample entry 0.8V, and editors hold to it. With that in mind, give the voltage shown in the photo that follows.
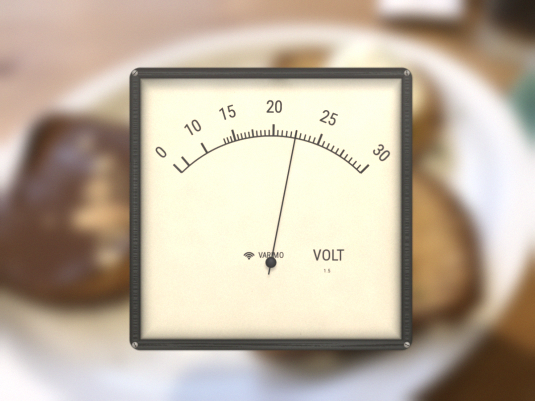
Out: 22.5V
